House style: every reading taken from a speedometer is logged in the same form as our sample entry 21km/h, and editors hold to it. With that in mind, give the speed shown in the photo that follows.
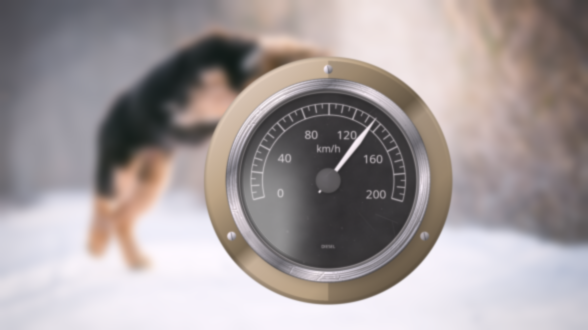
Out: 135km/h
